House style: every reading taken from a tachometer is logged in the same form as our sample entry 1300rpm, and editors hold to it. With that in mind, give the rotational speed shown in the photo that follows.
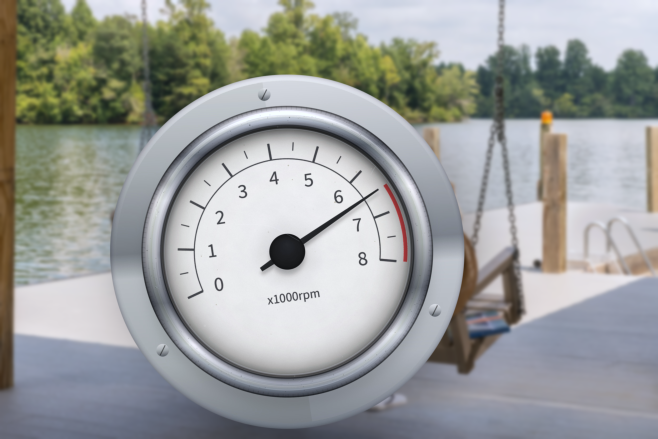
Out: 6500rpm
